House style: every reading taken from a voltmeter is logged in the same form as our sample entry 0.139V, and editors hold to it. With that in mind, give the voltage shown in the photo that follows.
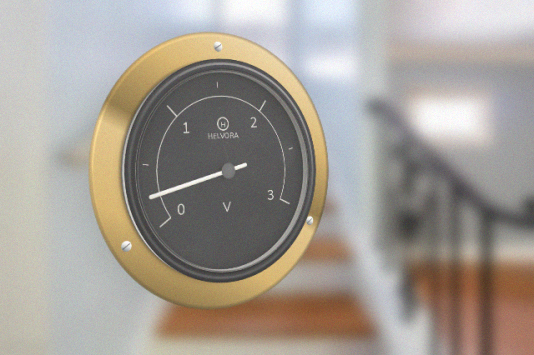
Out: 0.25V
